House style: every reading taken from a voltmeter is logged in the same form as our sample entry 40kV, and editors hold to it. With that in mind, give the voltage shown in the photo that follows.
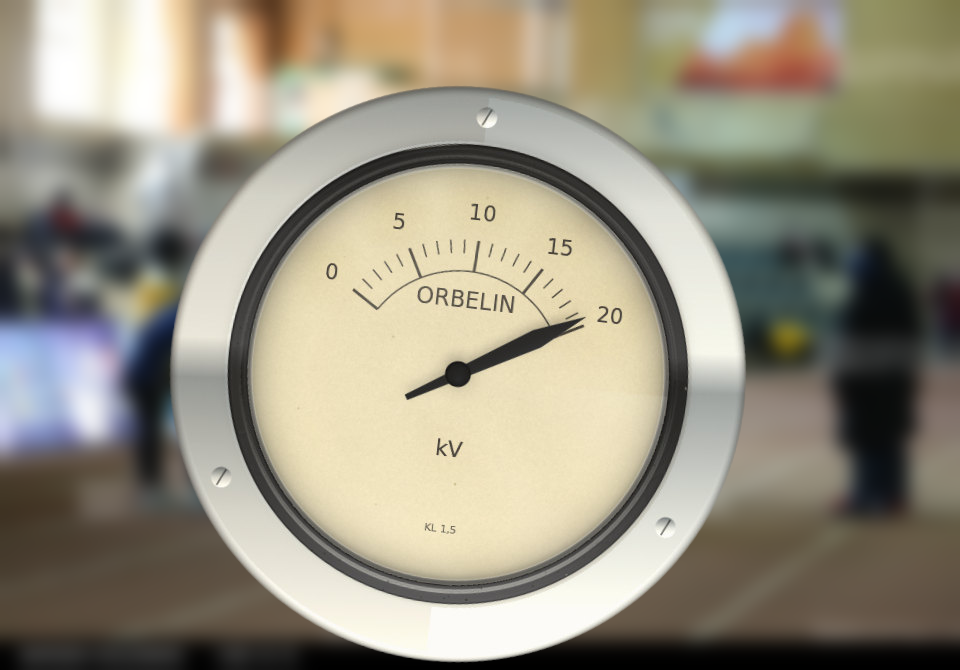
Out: 19.5kV
